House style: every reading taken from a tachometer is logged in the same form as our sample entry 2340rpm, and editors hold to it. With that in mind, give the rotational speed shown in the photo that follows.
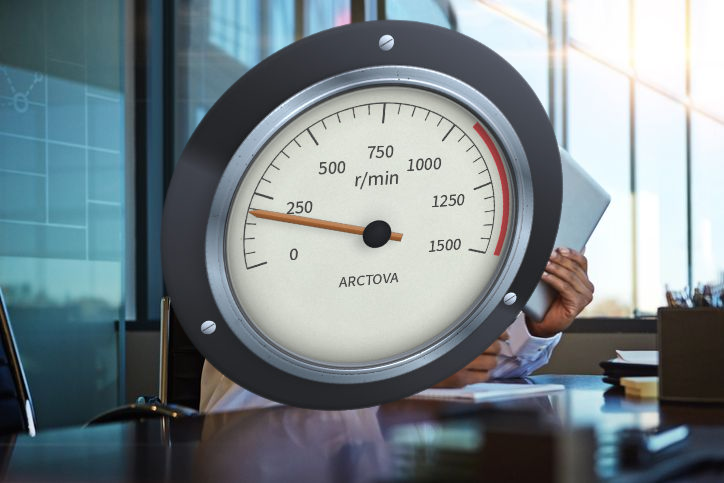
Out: 200rpm
